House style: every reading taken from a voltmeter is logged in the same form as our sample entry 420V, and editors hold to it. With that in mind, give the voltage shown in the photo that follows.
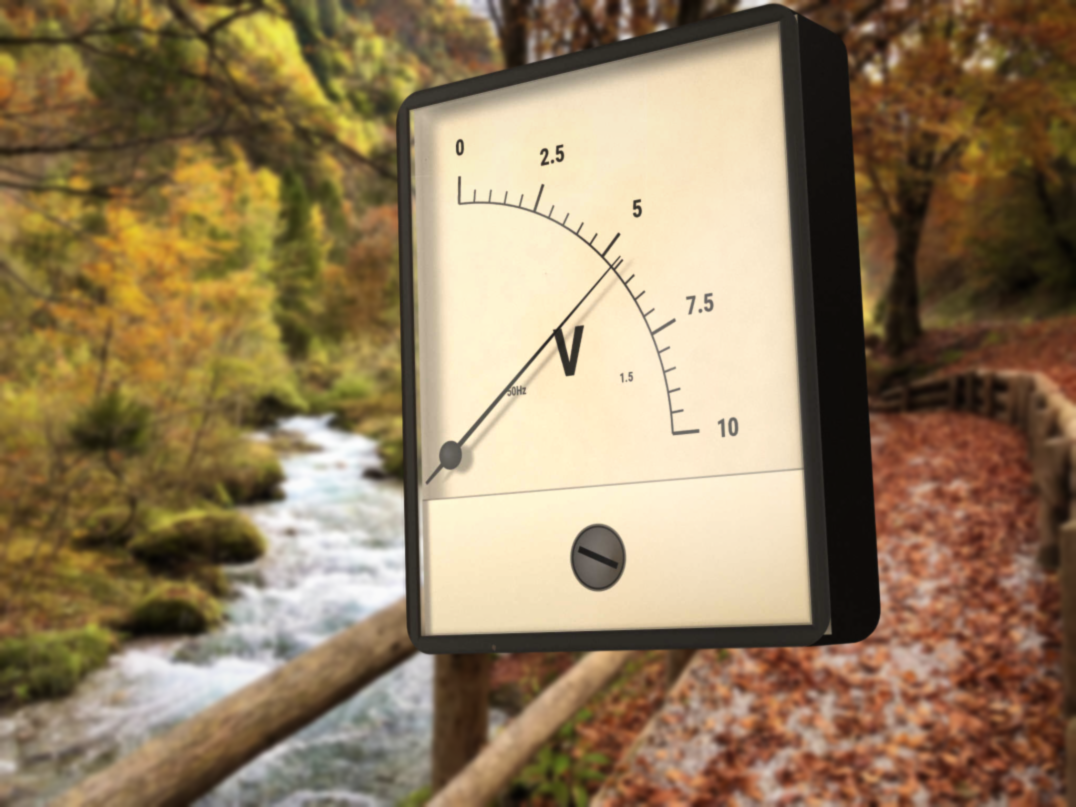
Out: 5.5V
